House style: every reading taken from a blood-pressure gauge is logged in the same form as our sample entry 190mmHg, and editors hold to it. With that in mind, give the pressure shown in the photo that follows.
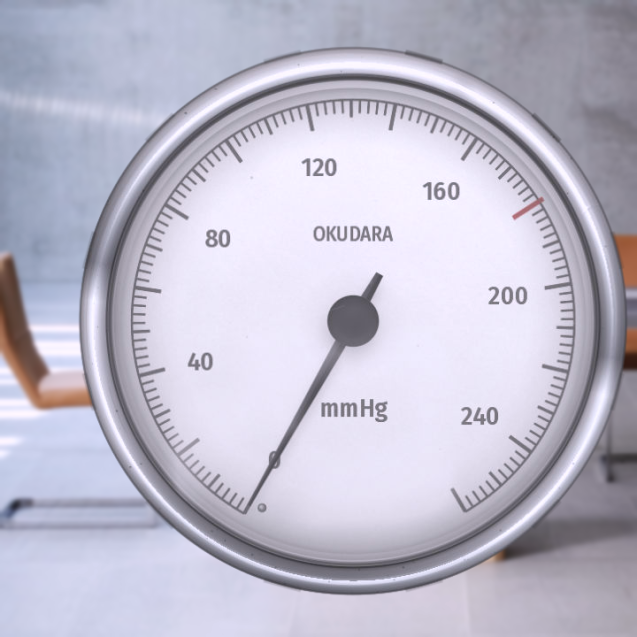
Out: 0mmHg
